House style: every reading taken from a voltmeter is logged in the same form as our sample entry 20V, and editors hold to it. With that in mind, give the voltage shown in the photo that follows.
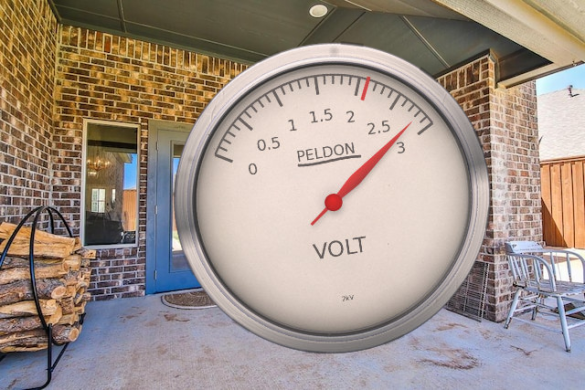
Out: 2.8V
